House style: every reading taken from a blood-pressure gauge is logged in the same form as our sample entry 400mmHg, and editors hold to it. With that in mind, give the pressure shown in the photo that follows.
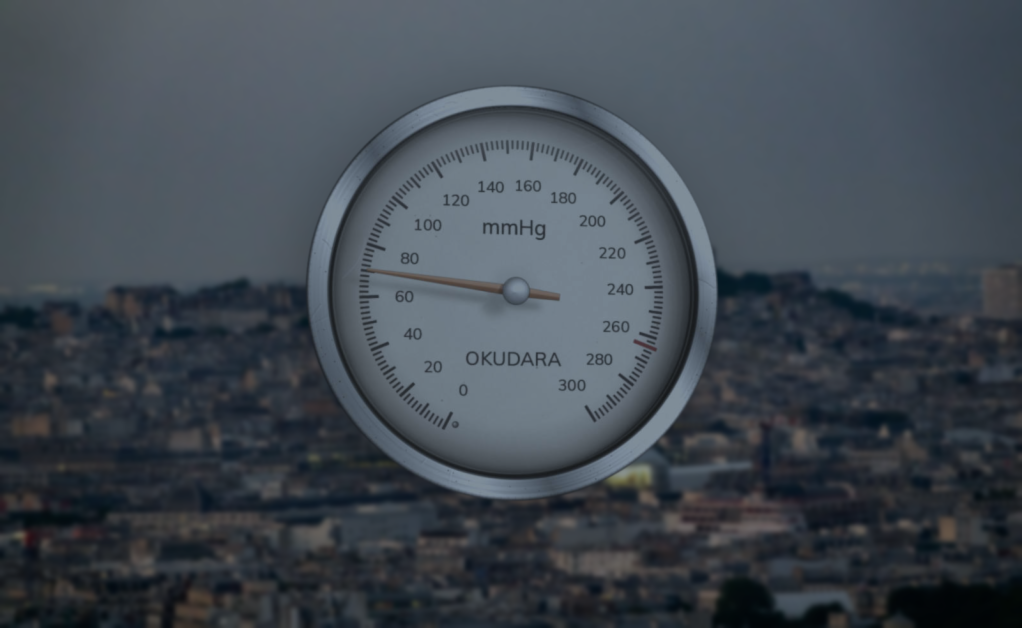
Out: 70mmHg
